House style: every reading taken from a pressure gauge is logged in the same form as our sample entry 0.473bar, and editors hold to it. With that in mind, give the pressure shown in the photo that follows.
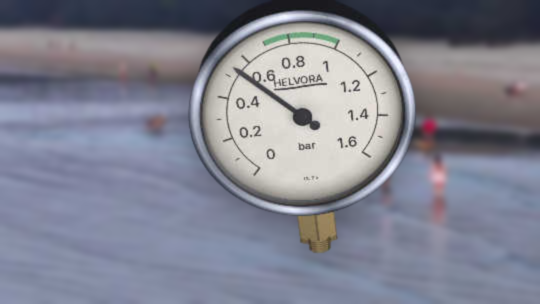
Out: 0.55bar
